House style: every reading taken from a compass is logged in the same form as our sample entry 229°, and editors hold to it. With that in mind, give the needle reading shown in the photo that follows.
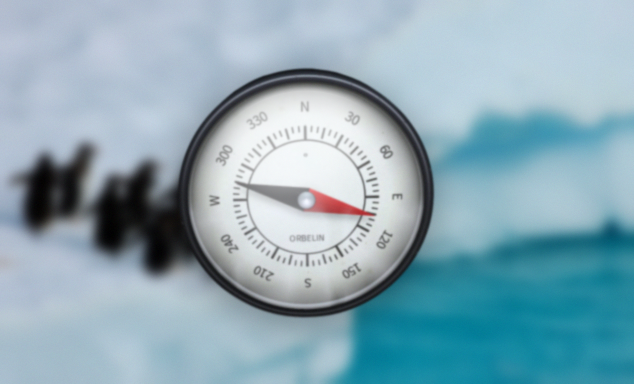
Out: 105°
